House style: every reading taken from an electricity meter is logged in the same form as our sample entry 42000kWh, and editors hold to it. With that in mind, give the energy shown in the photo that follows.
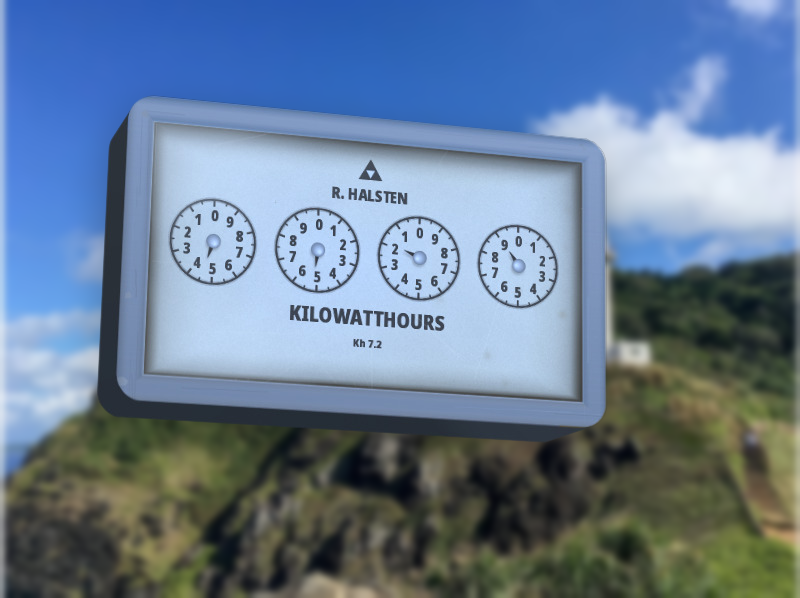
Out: 4519kWh
